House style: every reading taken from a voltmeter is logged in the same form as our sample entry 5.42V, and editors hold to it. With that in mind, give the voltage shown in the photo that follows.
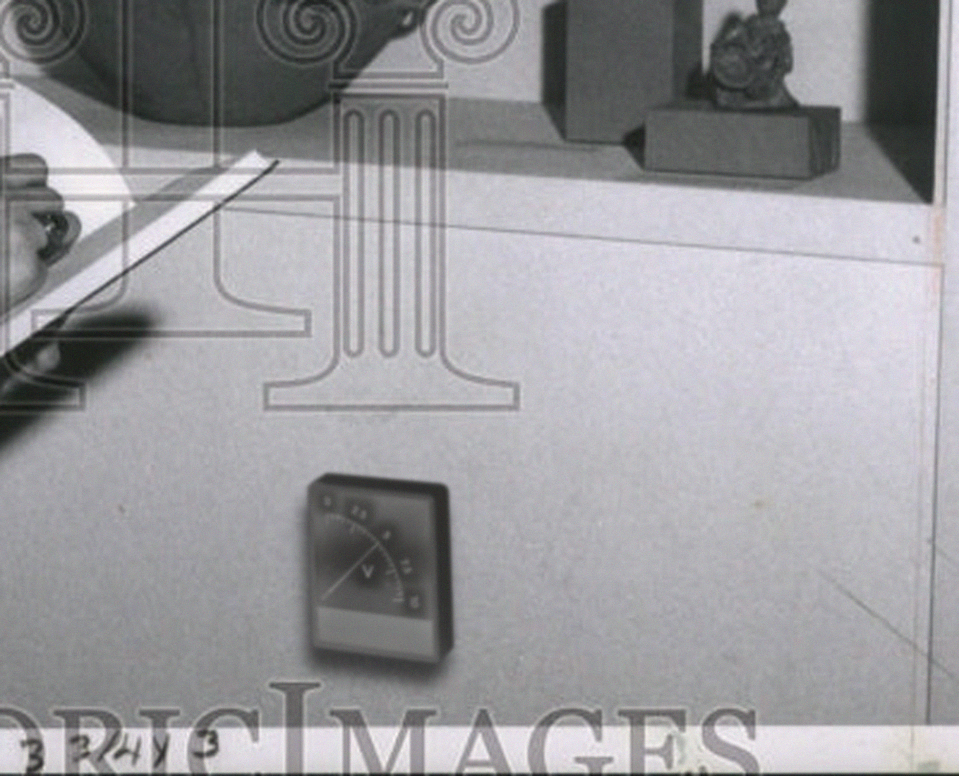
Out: 5V
